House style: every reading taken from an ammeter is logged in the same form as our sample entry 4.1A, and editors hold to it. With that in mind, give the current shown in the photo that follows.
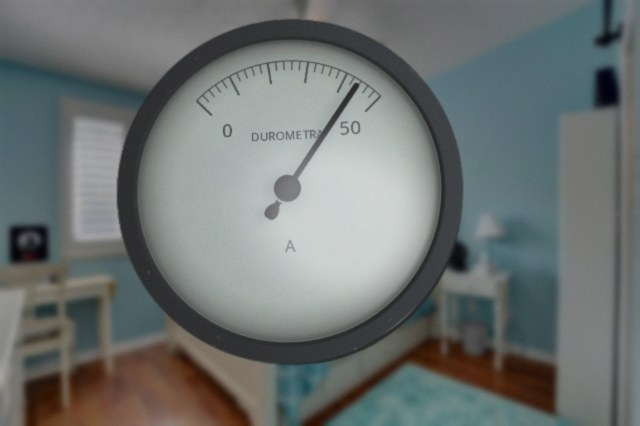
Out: 44A
